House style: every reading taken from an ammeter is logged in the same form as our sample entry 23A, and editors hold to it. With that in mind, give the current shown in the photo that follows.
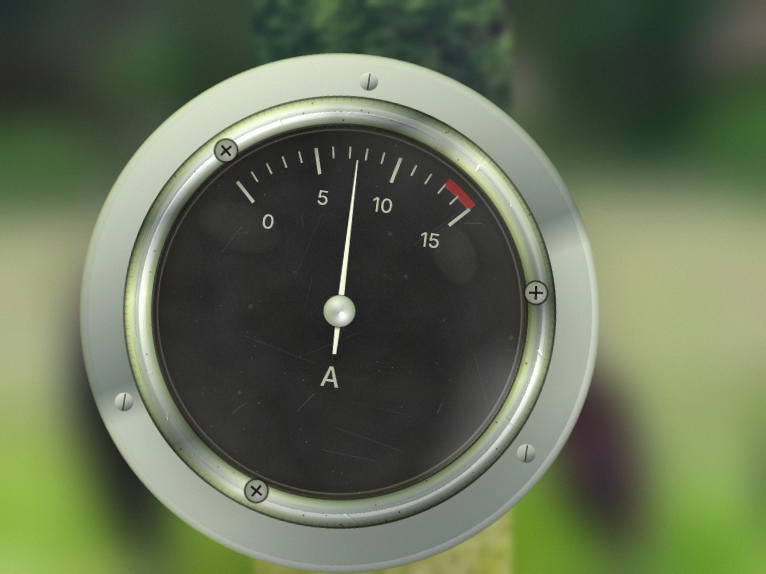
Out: 7.5A
